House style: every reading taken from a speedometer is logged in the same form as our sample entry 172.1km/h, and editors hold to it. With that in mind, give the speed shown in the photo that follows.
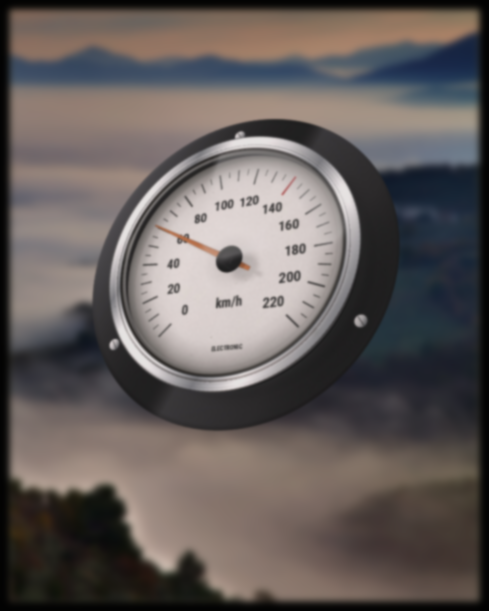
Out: 60km/h
